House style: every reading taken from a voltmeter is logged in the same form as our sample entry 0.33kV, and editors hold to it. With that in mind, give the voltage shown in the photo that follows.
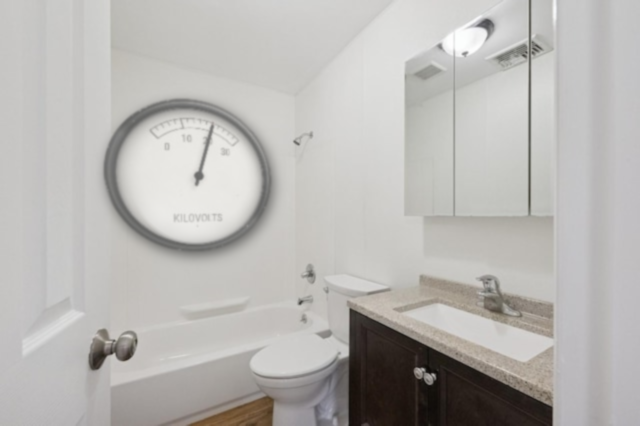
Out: 20kV
